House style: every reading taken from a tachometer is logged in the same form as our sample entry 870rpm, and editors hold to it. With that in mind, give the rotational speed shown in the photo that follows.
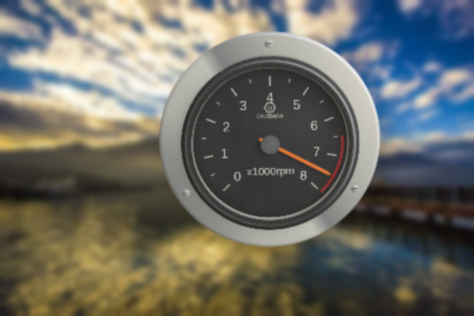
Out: 7500rpm
